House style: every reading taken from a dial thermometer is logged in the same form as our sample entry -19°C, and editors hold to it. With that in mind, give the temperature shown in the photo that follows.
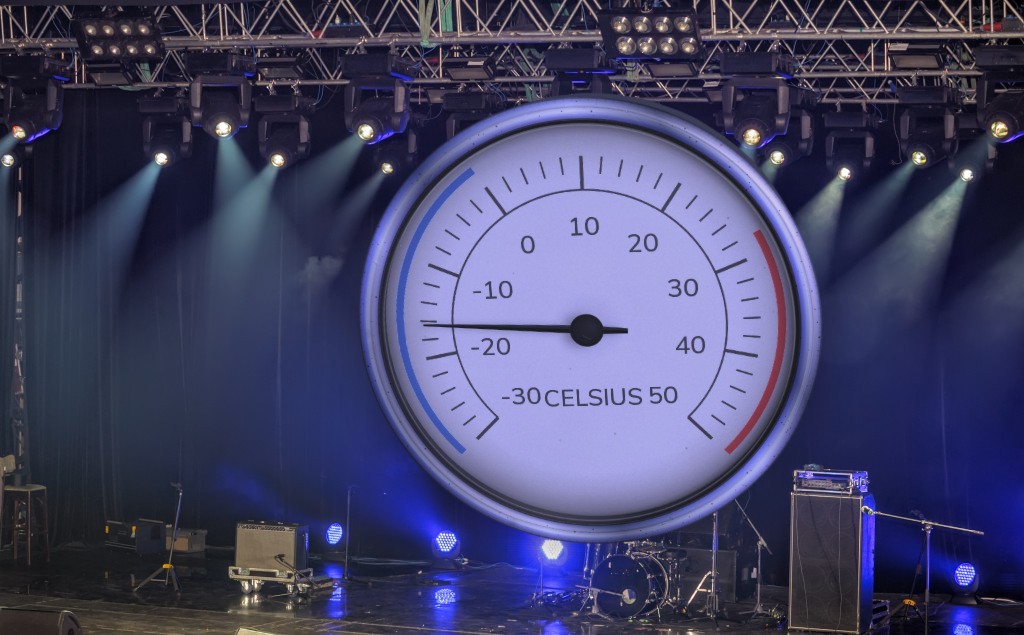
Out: -16°C
